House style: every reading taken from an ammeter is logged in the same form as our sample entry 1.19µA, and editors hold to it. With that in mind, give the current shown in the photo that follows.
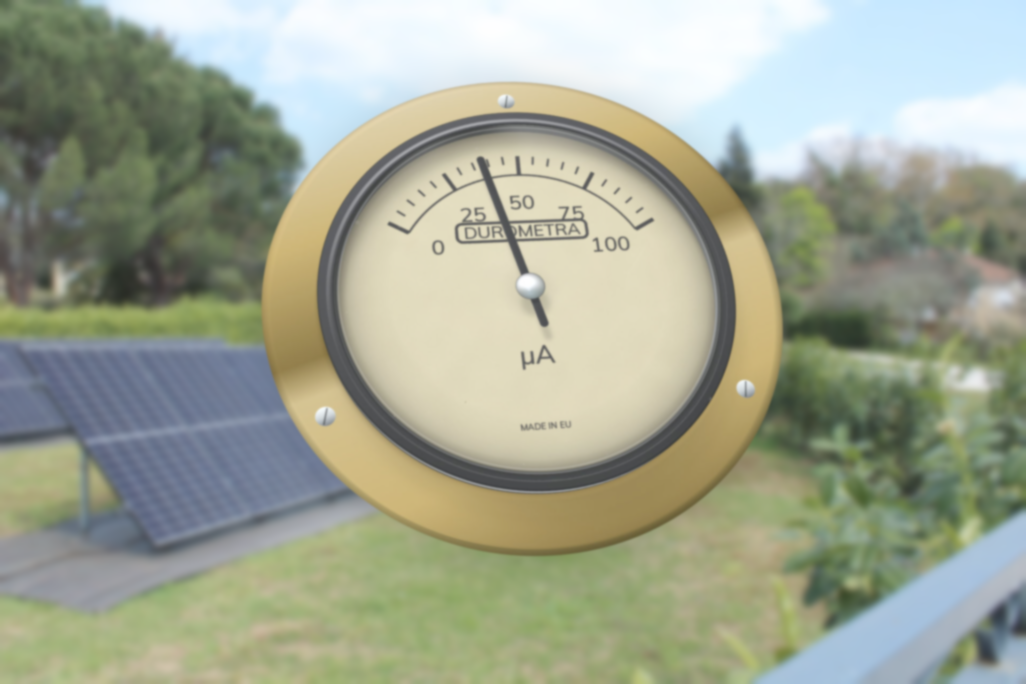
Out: 37.5µA
